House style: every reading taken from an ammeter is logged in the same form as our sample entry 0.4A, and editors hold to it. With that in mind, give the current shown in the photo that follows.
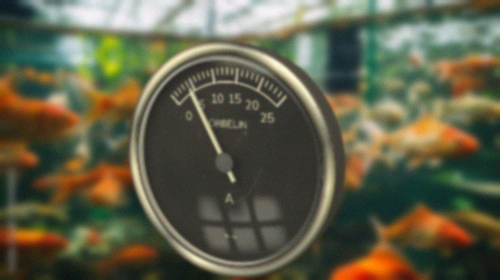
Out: 5A
